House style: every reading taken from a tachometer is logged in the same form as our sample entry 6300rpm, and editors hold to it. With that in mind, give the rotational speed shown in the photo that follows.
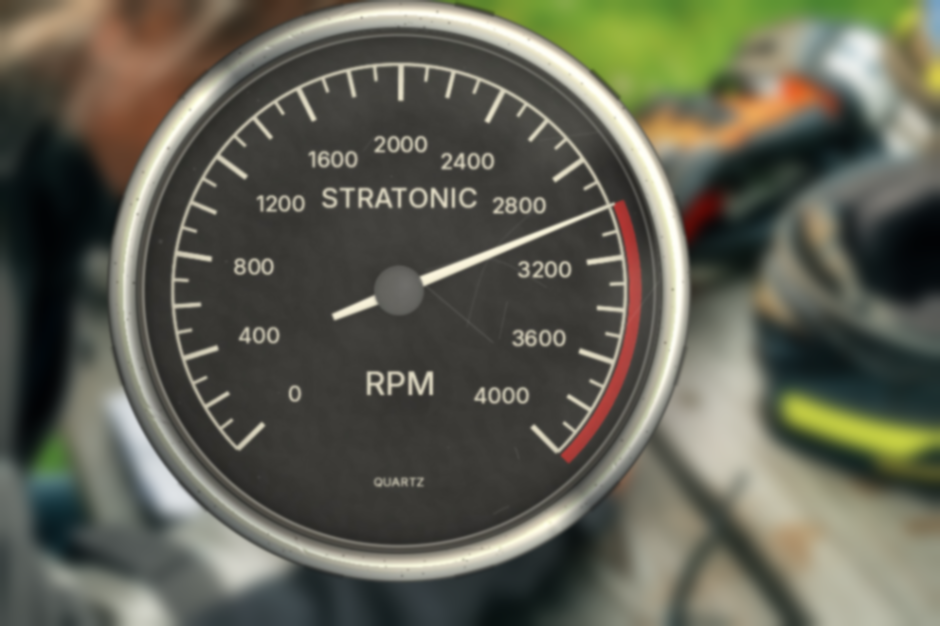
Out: 3000rpm
